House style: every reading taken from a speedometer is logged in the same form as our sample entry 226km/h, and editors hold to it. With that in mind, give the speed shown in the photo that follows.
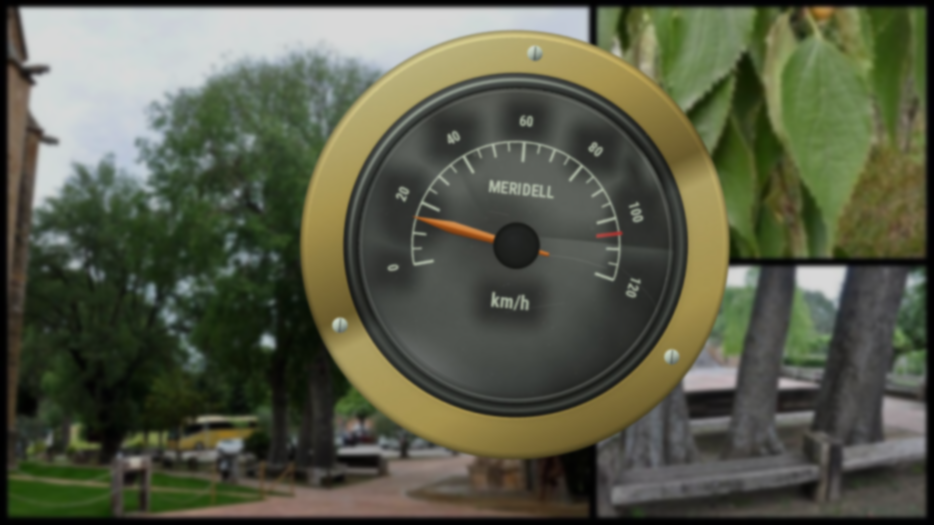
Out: 15km/h
